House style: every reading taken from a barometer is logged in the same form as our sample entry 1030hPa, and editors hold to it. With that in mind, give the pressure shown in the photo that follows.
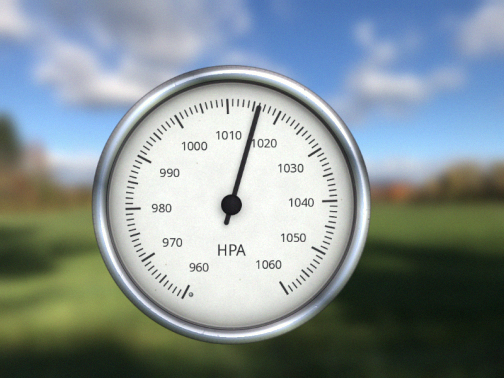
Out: 1016hPa
